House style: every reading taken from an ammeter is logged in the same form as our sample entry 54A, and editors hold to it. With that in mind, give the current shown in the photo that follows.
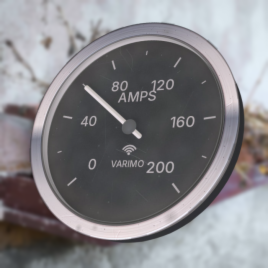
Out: 60A
